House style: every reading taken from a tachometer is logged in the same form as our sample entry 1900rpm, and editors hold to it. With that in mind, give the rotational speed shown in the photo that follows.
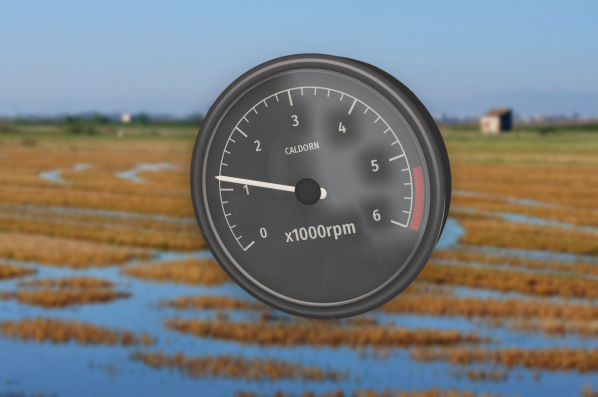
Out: 1200rpm
